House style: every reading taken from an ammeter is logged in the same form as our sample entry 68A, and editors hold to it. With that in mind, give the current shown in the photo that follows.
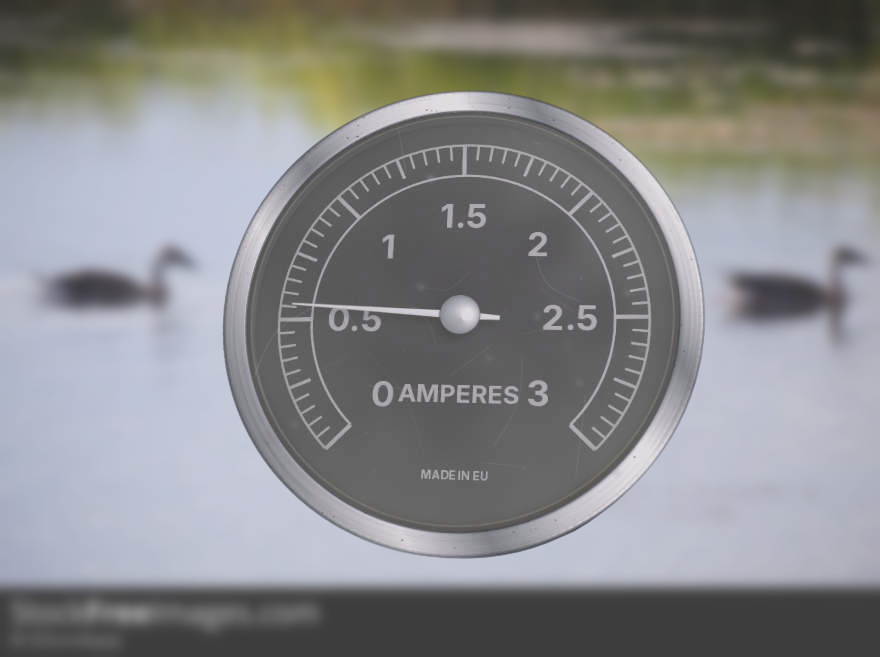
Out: 0.55A
